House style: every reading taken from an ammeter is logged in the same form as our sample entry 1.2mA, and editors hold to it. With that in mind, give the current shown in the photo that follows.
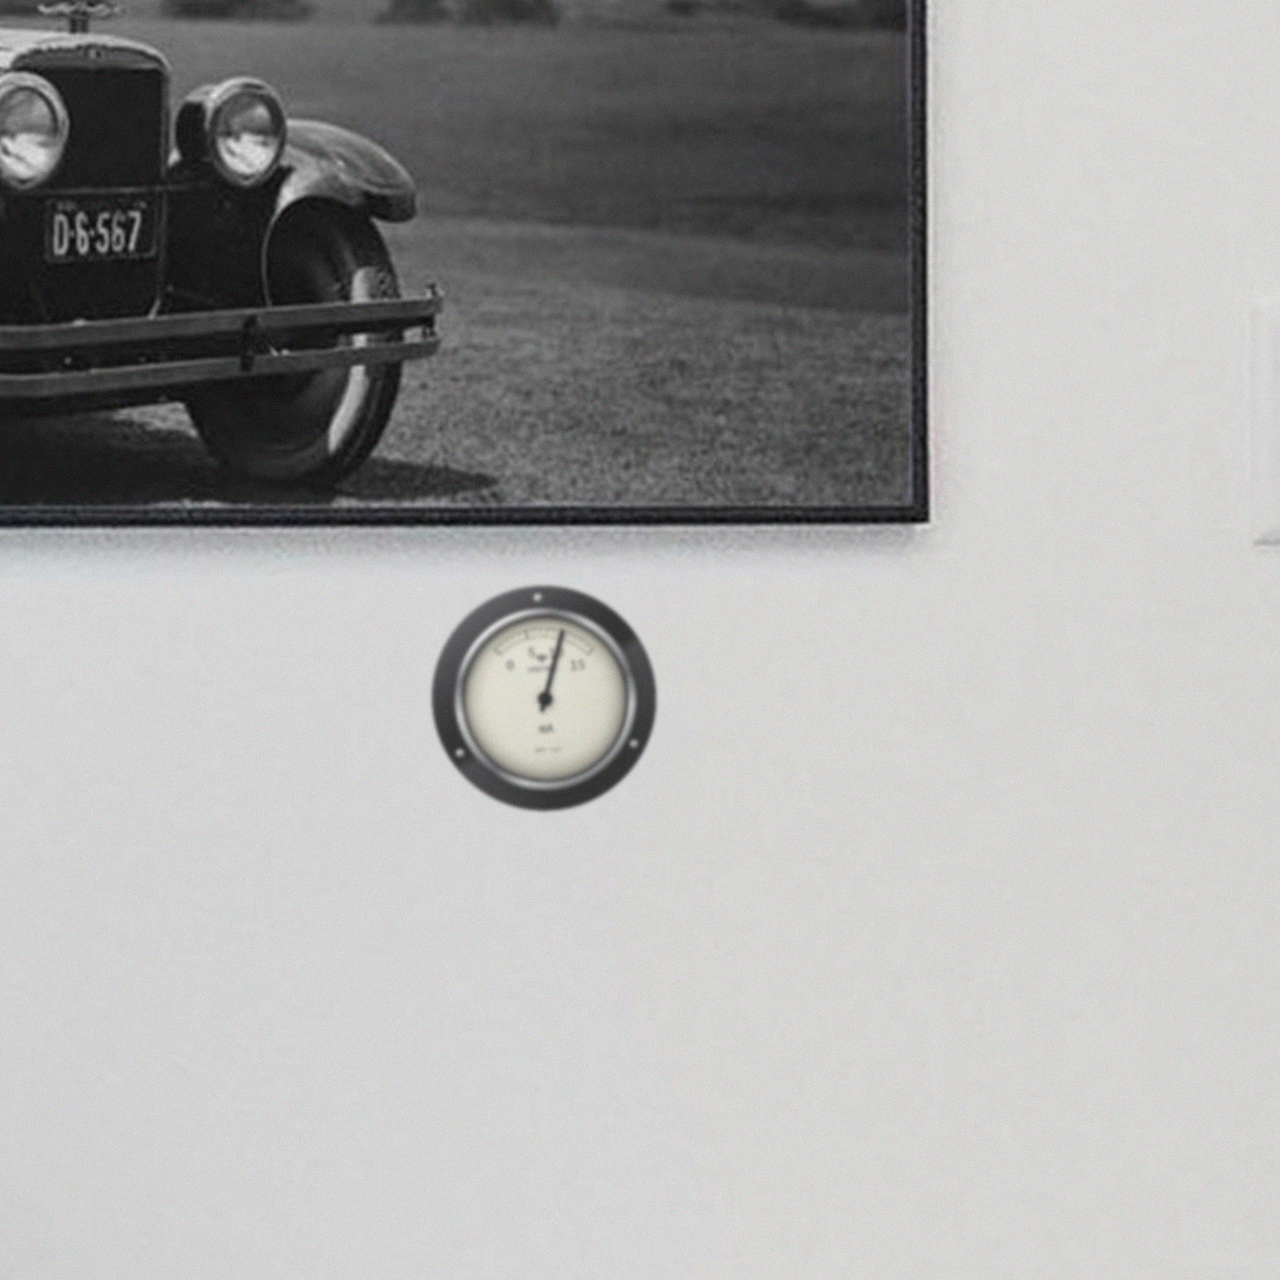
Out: 10mA
